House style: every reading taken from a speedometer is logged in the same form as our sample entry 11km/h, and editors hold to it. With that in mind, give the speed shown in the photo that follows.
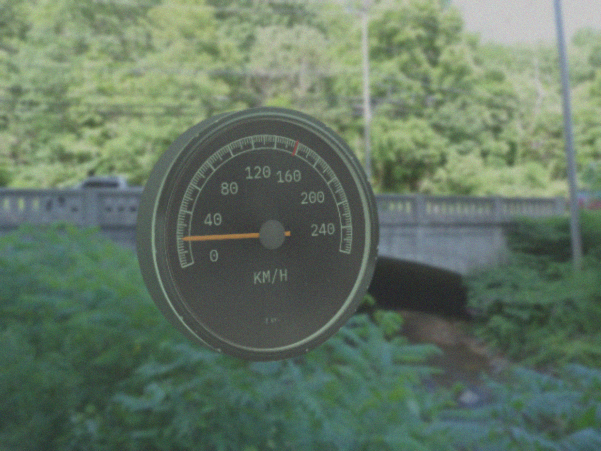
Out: 20km/h
